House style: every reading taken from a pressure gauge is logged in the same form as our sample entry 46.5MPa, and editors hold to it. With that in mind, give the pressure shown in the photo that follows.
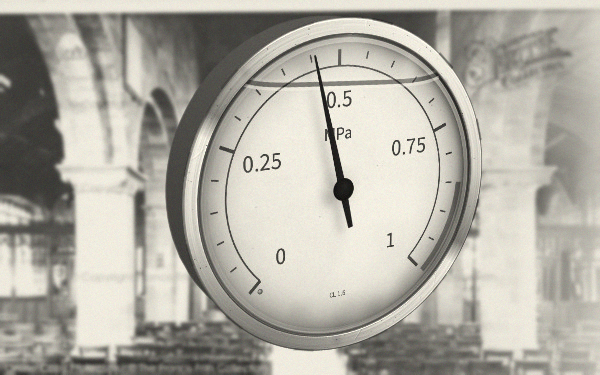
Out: 0.45MPa
